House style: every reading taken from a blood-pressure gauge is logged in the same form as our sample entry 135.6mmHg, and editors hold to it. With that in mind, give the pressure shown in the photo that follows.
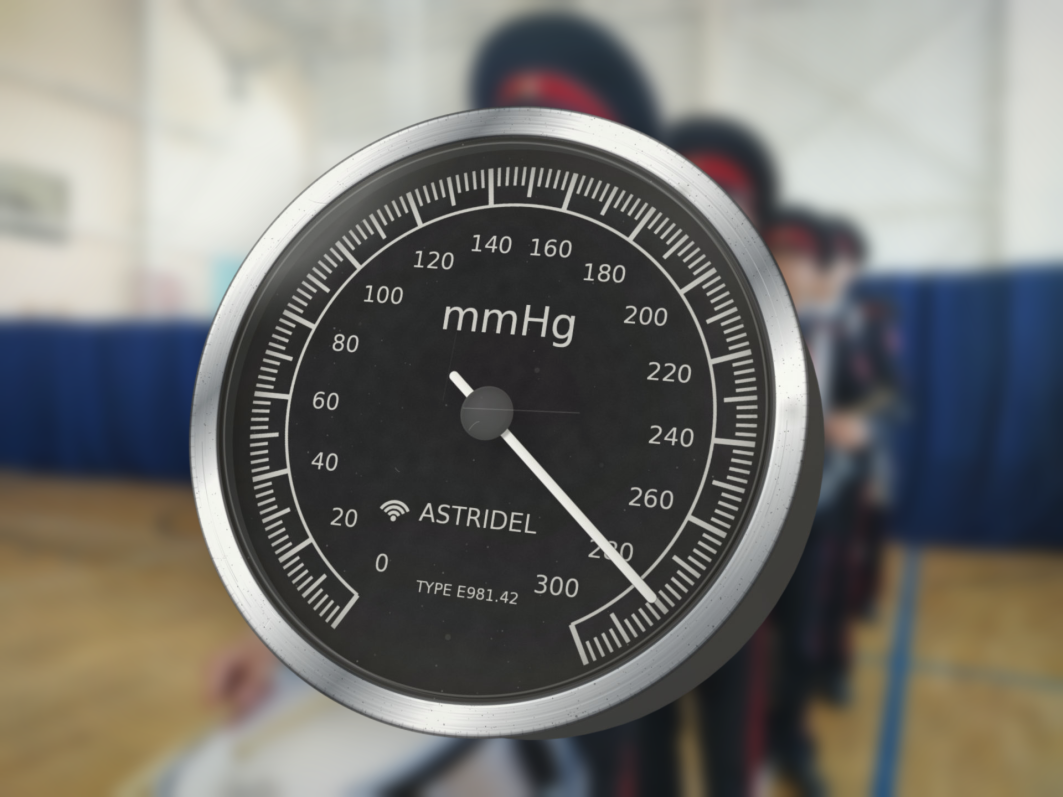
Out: 280mmHg
